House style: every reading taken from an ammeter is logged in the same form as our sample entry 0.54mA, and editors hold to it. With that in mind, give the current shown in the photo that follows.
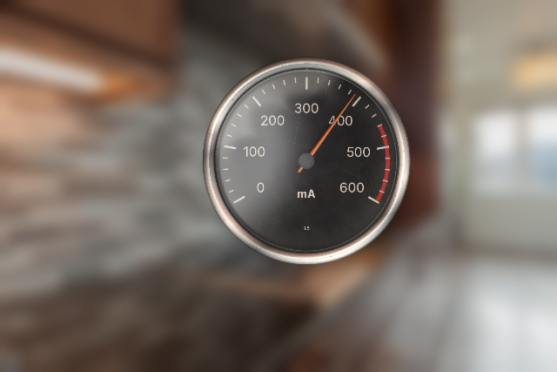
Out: 390mA
